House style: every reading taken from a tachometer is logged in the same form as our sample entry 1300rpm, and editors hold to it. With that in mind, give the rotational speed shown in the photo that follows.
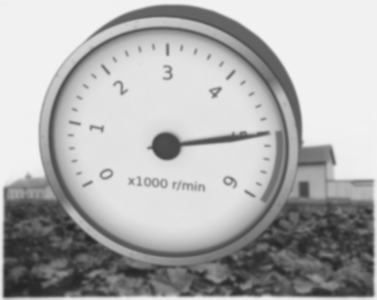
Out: 5000rpm
